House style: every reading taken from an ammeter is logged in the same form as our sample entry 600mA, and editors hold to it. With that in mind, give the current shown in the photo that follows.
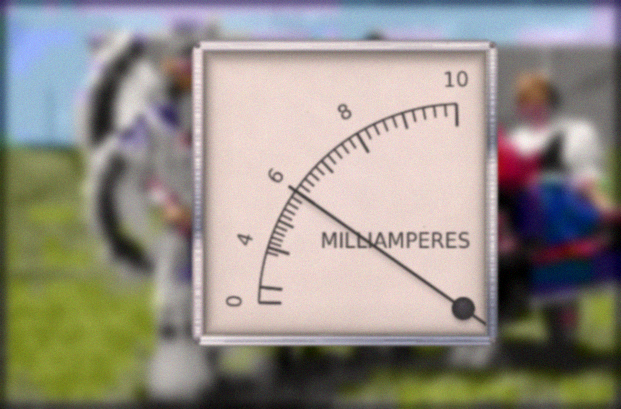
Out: 6mA
